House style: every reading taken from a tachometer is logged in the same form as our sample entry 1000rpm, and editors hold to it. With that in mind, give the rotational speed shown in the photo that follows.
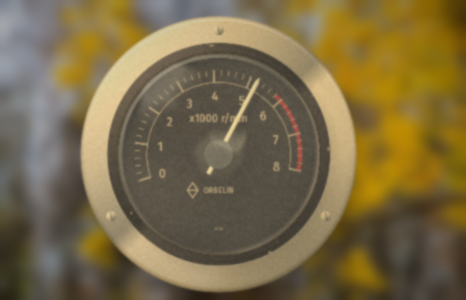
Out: 5200rpm
